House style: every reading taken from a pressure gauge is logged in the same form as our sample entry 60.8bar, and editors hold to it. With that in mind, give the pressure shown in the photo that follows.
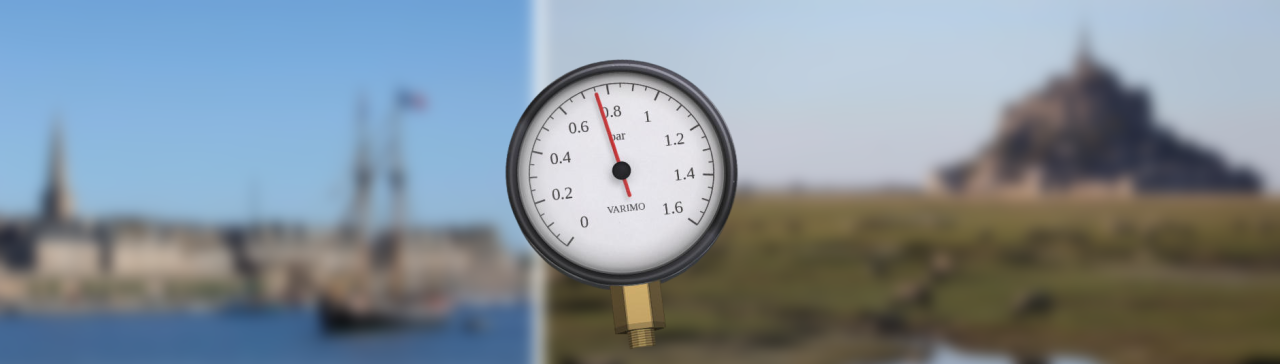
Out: 0.75bar
